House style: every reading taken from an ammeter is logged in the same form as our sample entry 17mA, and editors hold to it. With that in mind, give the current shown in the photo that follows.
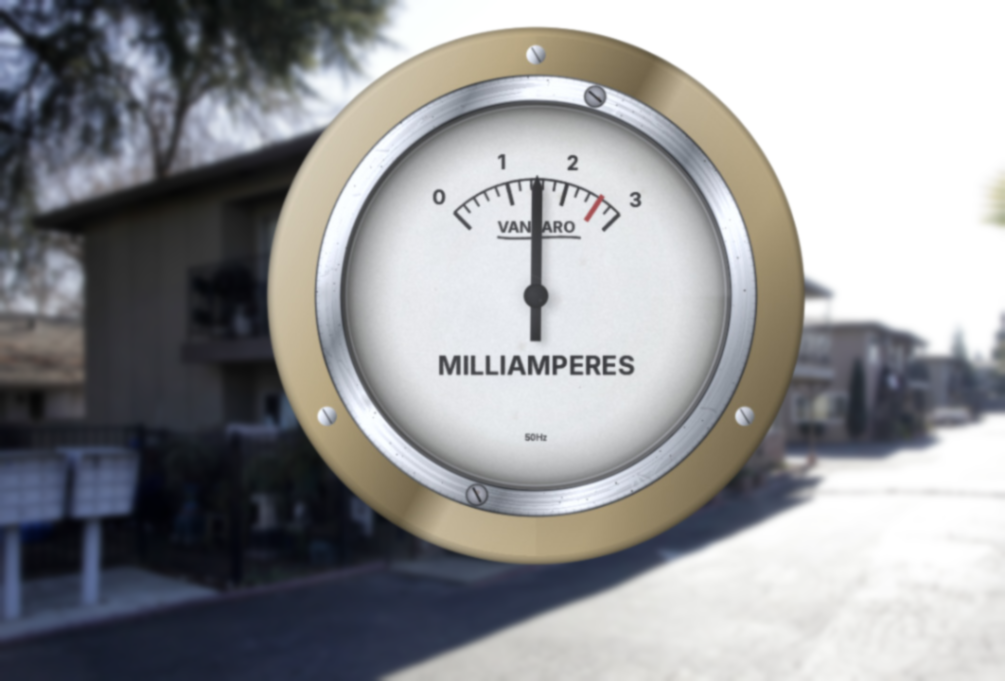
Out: 1.5mA
